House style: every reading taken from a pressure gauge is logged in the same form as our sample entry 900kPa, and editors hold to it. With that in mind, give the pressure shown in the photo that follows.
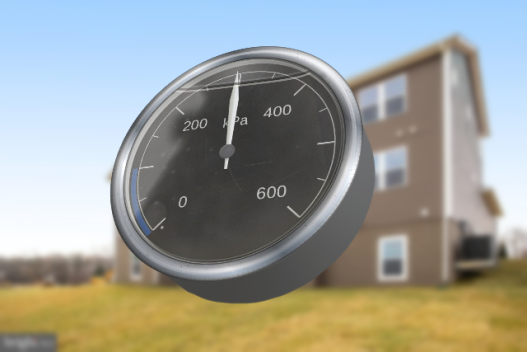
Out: 300kPa
